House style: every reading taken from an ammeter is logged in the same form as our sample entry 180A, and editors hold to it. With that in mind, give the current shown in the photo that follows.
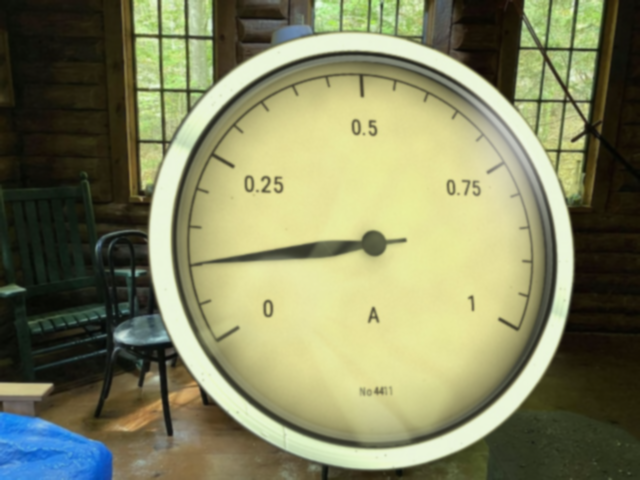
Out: 0.1A
